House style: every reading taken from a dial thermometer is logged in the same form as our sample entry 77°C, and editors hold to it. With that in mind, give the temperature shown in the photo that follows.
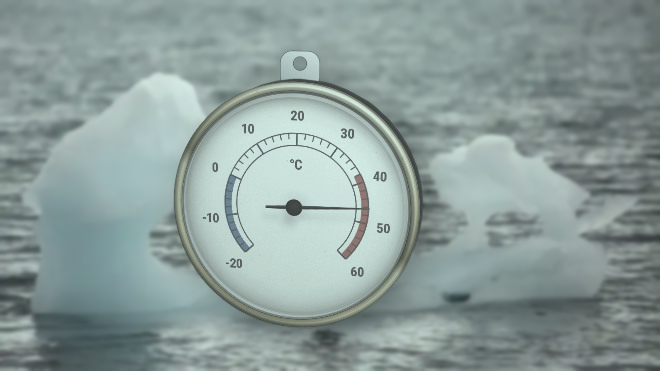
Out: 46°C
